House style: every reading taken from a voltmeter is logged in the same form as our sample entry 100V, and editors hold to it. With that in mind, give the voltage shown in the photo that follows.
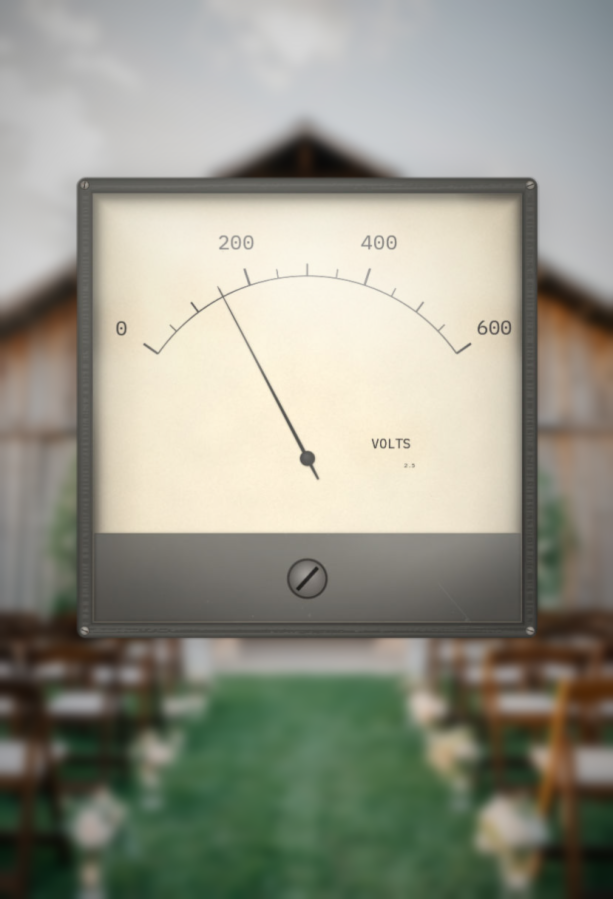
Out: 150V
